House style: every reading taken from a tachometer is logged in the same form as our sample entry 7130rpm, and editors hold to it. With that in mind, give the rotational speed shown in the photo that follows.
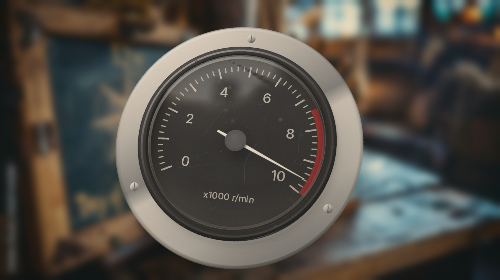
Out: 9600rpm
